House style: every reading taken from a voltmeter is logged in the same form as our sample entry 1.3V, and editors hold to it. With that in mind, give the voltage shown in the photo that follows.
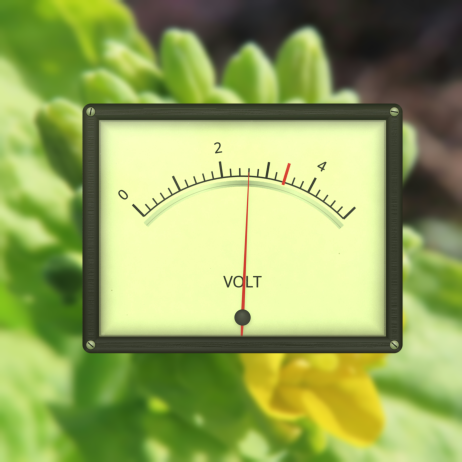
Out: 2.6V
